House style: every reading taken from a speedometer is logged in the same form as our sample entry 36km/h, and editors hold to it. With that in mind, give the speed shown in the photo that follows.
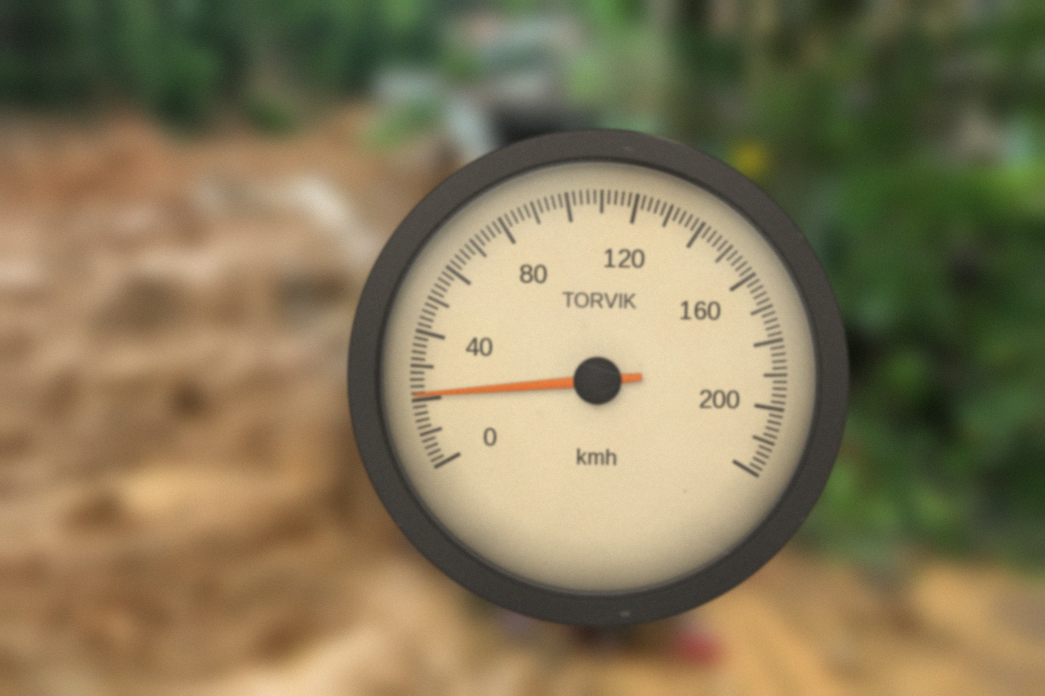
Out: 22km/h
